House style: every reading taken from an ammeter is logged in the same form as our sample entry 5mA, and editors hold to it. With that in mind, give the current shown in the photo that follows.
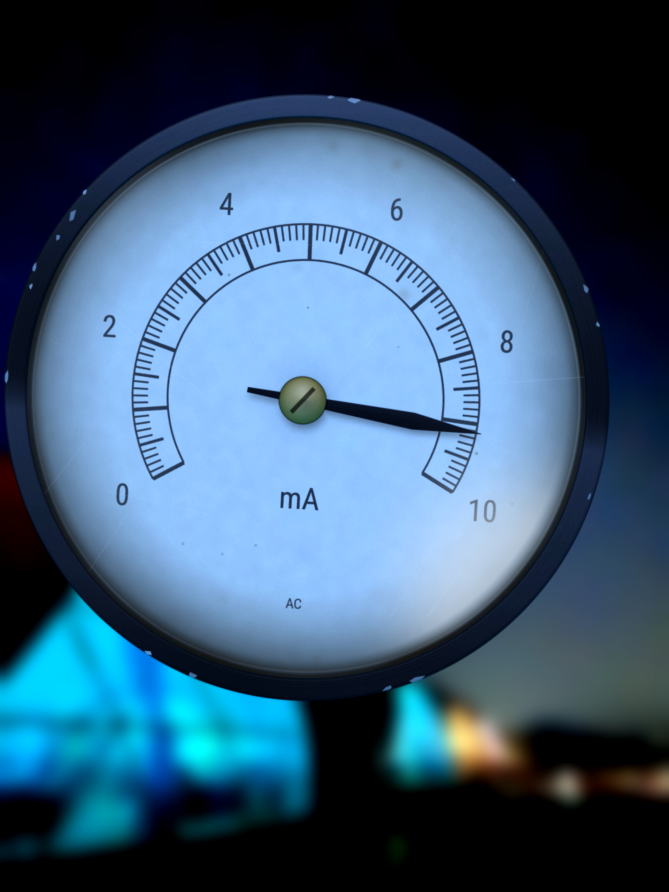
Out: 9.1mA
